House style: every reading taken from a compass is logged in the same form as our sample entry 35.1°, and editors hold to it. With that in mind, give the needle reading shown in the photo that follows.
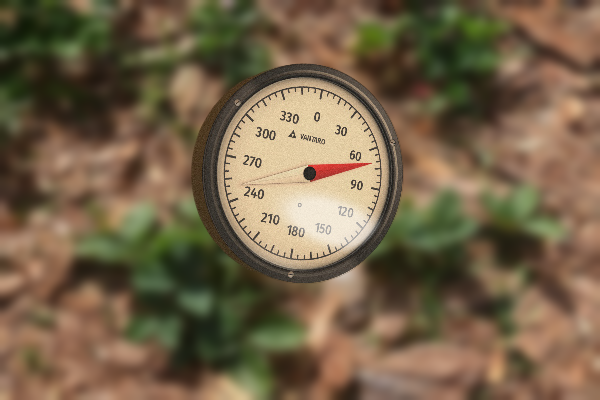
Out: 70°
